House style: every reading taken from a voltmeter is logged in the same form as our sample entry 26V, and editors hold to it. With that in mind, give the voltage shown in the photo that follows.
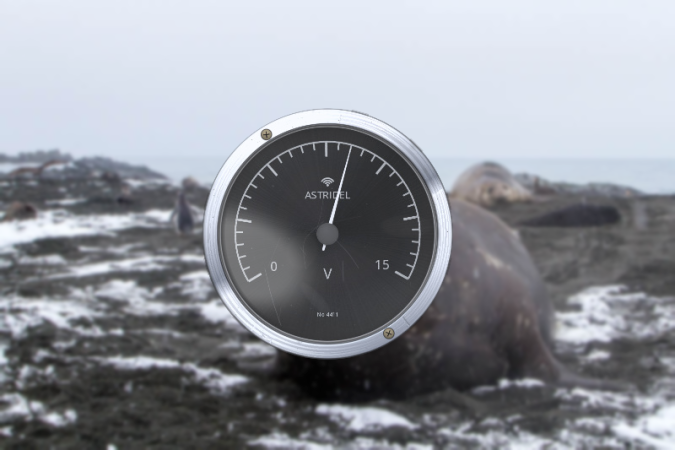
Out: 8.5V
